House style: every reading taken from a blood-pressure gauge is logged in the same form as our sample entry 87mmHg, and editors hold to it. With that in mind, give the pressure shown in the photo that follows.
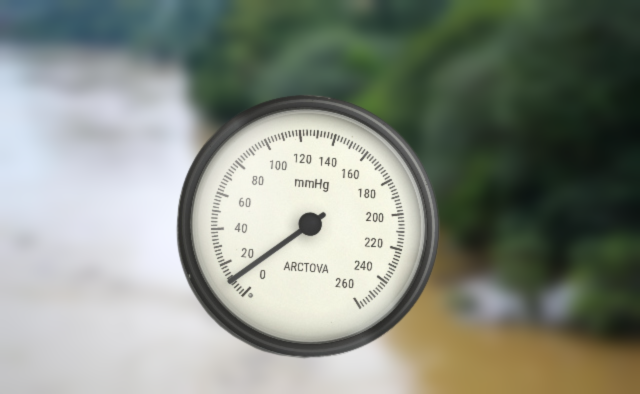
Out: 10mmHg
